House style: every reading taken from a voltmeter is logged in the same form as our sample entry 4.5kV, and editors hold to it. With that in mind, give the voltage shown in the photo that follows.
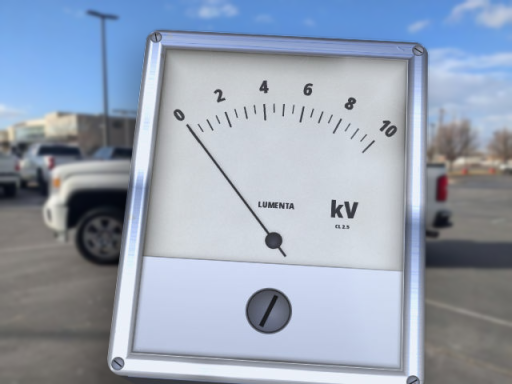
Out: 0kV
